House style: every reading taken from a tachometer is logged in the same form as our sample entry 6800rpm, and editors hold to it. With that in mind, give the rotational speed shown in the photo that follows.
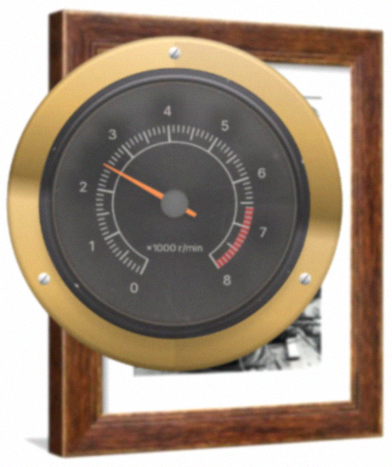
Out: 2500rpm
